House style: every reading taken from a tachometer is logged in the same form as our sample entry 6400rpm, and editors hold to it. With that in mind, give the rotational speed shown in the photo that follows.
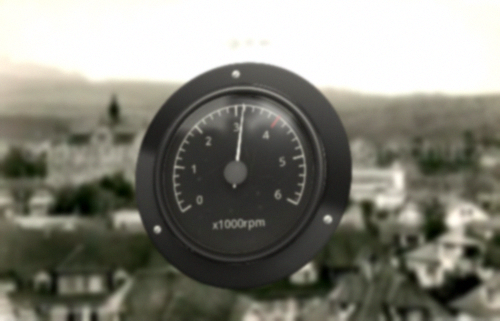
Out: 3200rpm
